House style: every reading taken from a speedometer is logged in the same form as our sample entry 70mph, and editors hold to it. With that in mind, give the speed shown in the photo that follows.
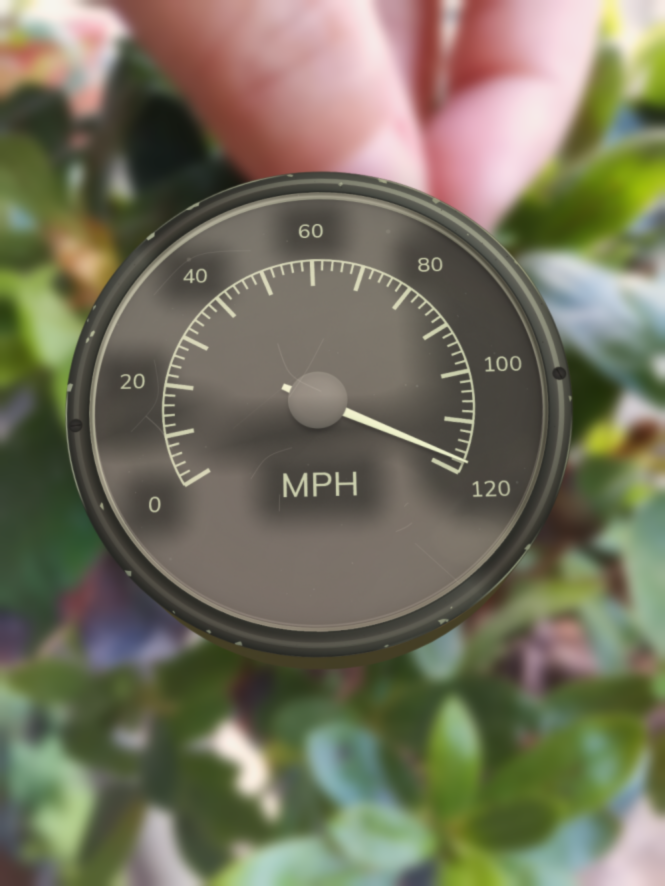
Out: 118mph
